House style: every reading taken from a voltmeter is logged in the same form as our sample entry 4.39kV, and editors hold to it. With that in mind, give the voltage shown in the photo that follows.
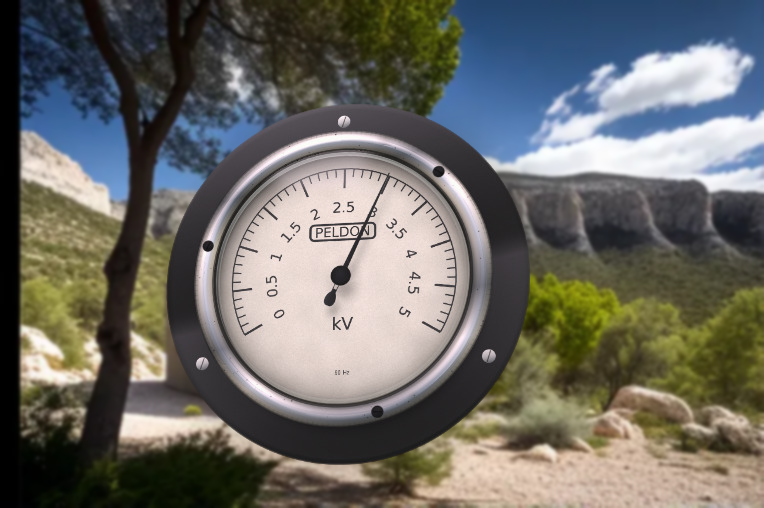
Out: 3kV
